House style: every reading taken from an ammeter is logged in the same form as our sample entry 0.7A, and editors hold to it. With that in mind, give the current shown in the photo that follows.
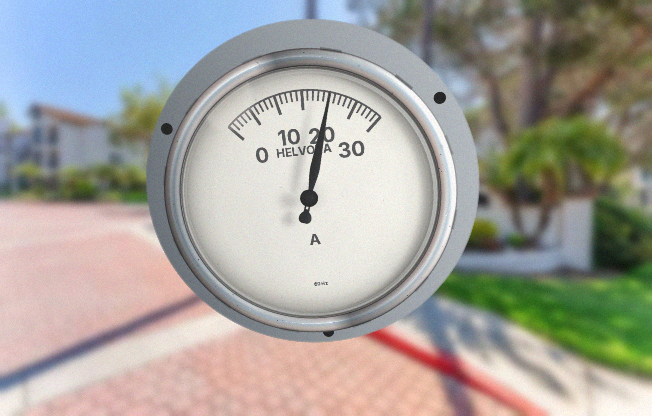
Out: 20A
